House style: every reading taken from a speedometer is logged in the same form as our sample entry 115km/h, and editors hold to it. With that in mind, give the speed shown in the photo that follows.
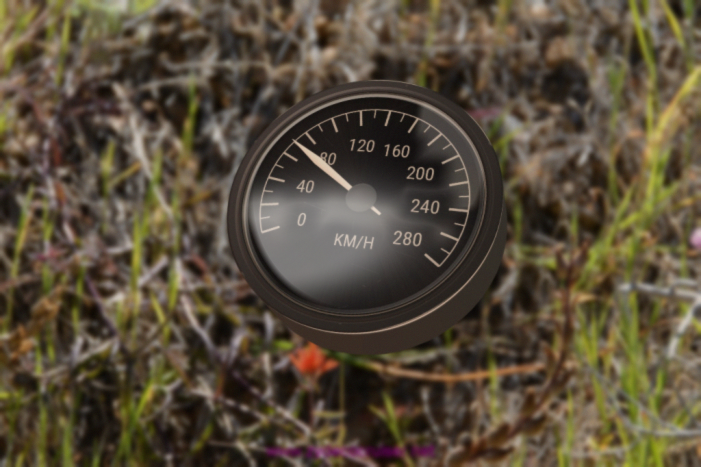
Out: 70km/h
